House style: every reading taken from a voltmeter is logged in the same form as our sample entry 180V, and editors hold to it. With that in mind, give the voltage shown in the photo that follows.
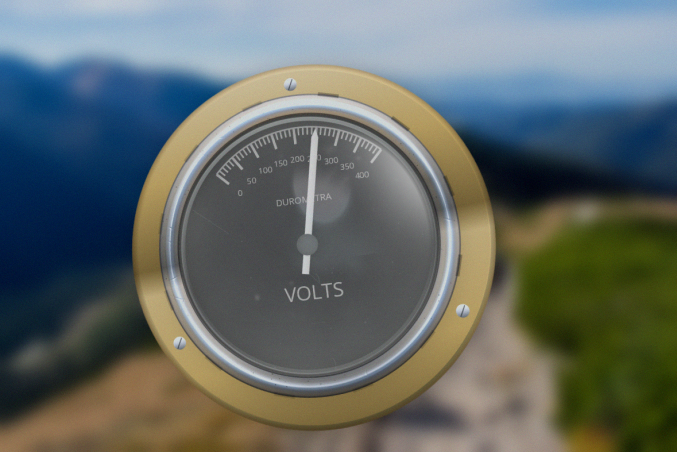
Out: 250V
